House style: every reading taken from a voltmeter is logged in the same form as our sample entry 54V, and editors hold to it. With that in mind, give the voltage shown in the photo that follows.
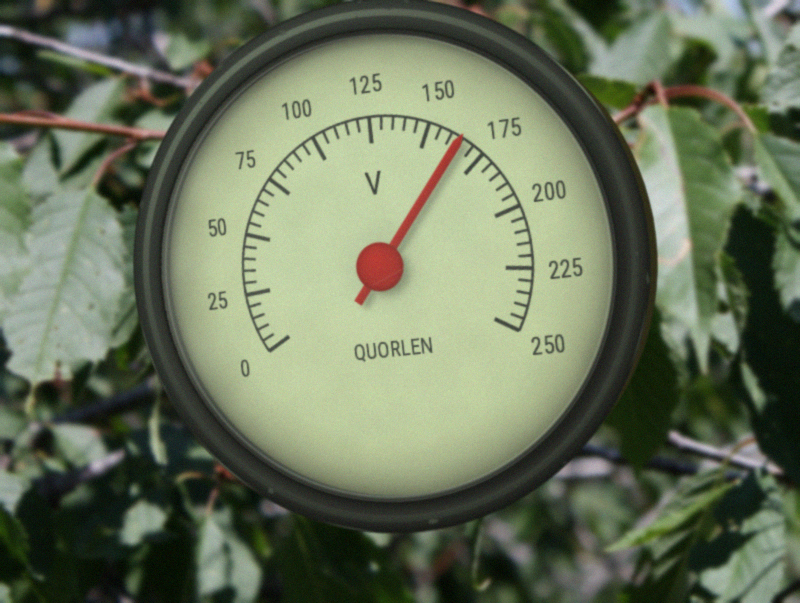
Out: 165V
